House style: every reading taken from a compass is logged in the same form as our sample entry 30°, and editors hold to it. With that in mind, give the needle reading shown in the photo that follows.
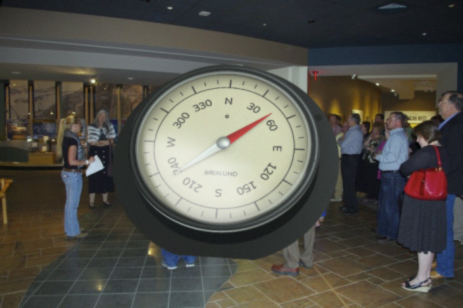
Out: 50°
